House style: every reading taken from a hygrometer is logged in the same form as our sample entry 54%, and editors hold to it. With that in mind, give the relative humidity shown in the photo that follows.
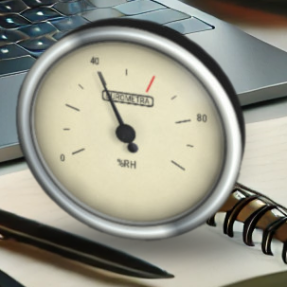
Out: 40%
